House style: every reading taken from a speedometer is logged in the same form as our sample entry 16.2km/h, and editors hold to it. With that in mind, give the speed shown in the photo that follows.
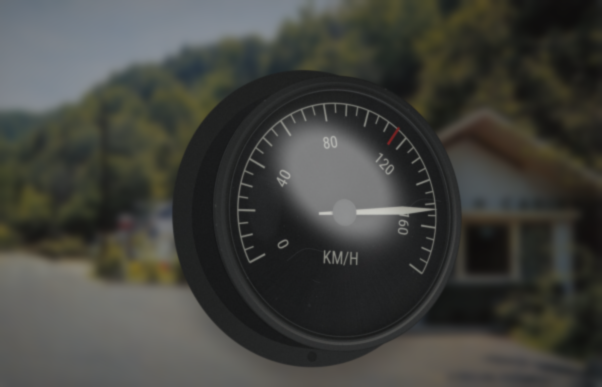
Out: 152.5km/h
